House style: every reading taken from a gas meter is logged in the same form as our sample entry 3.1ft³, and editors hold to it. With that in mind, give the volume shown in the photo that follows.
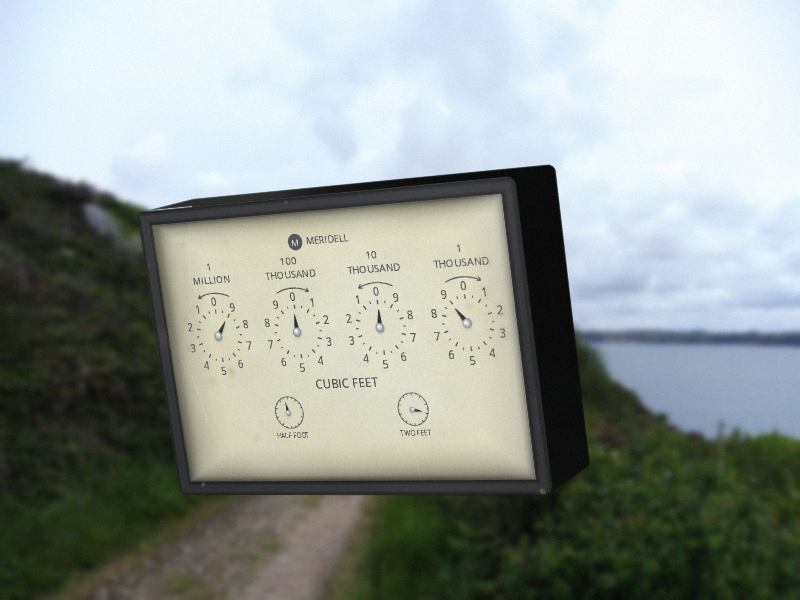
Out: 899900ft³
